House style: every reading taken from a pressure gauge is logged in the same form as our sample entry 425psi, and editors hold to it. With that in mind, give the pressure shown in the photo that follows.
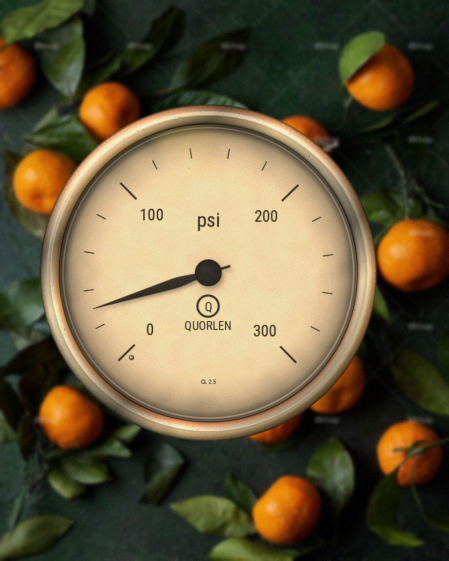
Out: 30psi
